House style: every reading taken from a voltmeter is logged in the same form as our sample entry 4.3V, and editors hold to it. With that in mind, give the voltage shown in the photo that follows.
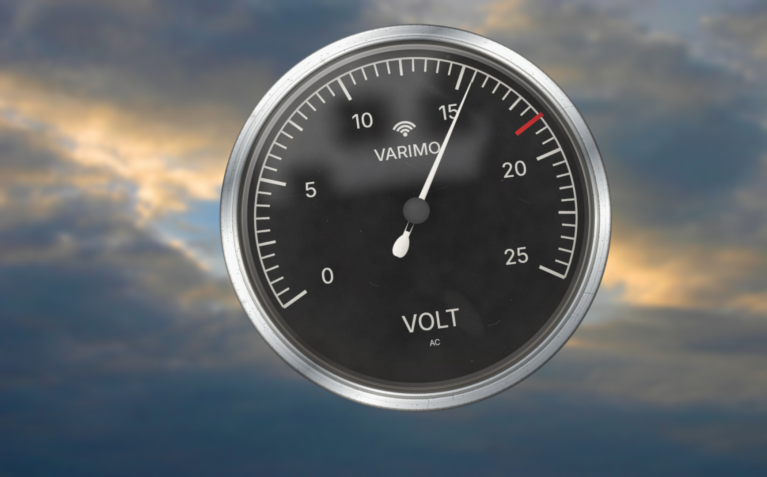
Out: 15.5V
